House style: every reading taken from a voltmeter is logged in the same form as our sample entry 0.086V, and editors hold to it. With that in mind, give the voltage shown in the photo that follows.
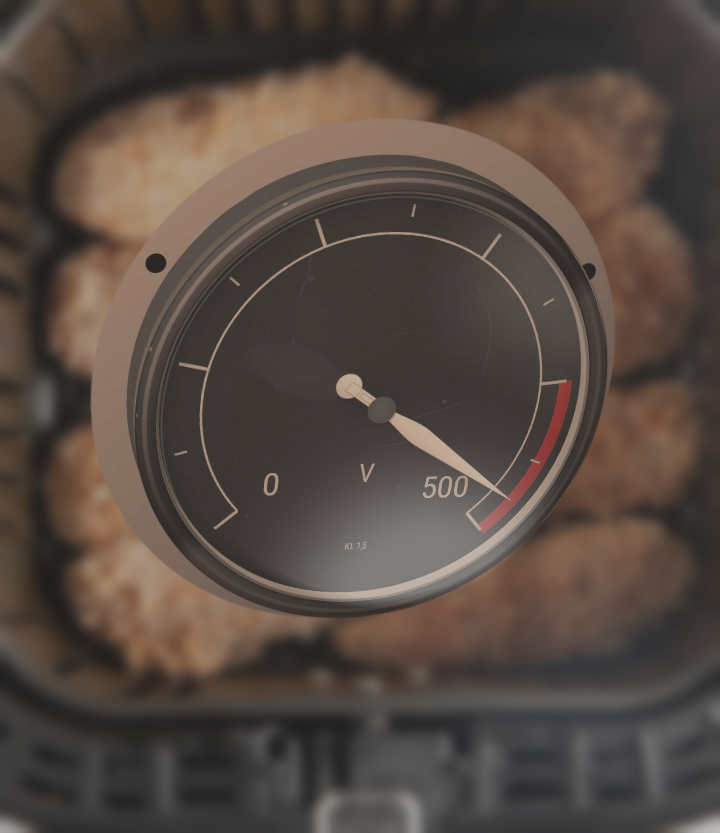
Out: 475V
